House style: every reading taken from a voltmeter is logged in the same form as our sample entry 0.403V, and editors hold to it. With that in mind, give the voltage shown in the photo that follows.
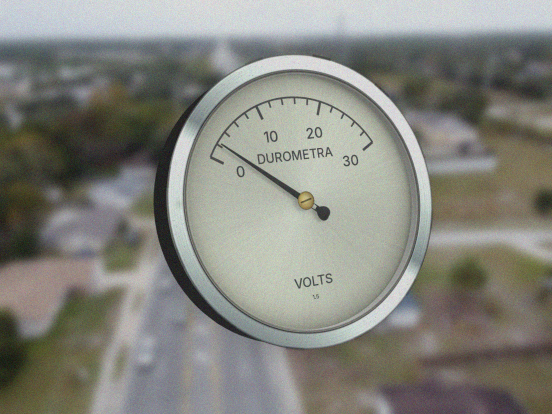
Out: 2V
